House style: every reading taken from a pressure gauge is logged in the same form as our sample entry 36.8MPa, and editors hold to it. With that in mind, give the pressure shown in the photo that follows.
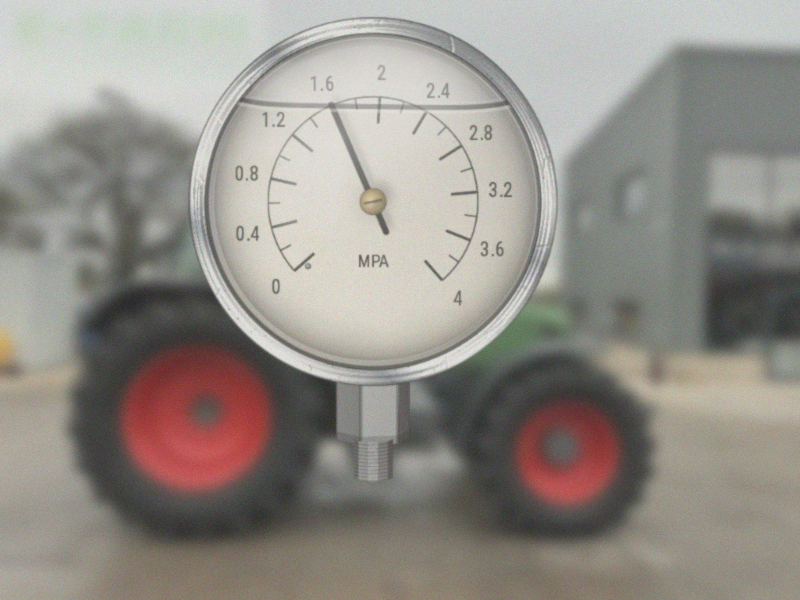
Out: 1.6MPa
